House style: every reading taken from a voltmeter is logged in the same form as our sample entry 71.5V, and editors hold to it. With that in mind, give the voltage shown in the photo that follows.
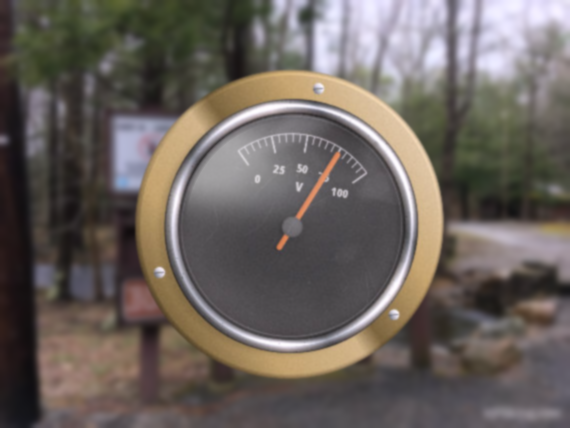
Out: 75V
